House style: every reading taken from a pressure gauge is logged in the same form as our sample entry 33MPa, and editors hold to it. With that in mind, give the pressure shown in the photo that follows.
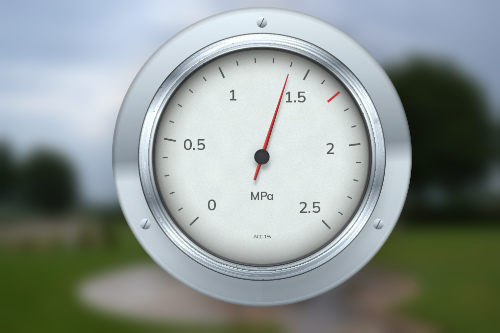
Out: 1.4MPa
